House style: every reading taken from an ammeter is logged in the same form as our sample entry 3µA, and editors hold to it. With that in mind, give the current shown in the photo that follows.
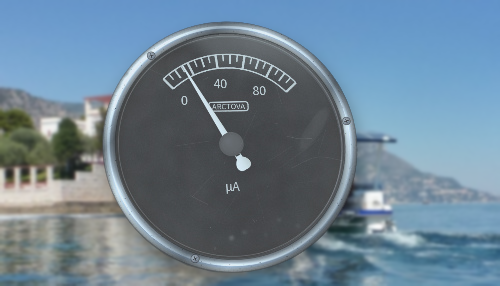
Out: 15µA
